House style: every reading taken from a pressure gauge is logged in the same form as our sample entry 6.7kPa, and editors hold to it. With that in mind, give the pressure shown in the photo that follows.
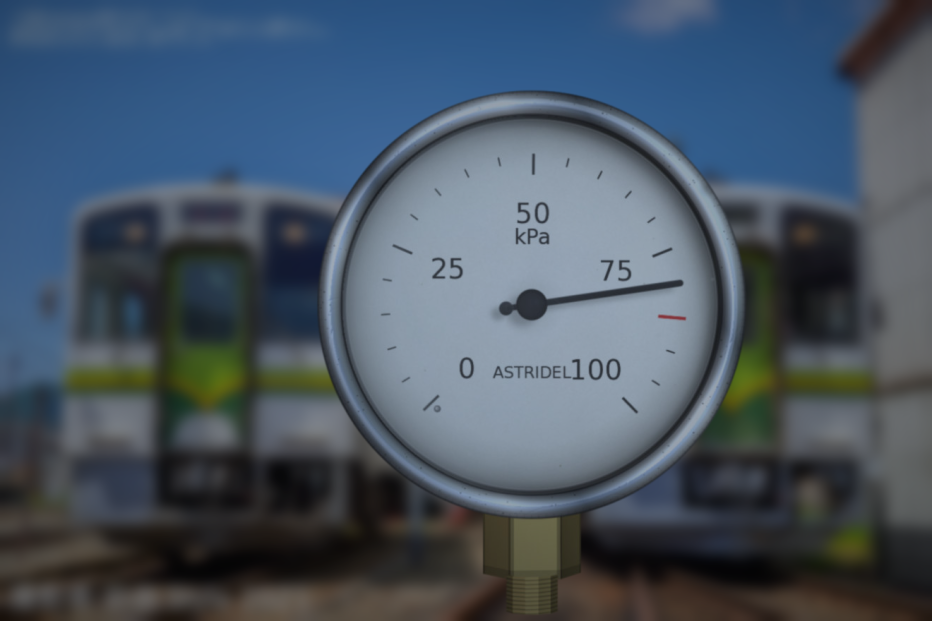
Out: 80kPa
